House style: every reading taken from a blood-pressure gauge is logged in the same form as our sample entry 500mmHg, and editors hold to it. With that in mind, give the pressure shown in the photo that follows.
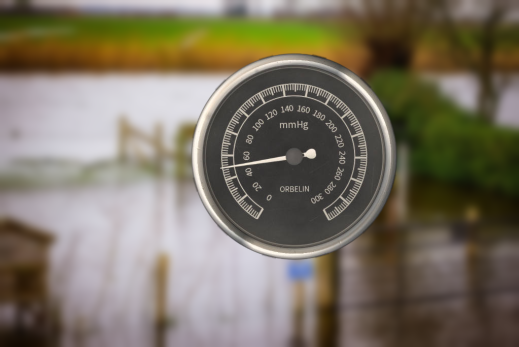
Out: 50mmHg
